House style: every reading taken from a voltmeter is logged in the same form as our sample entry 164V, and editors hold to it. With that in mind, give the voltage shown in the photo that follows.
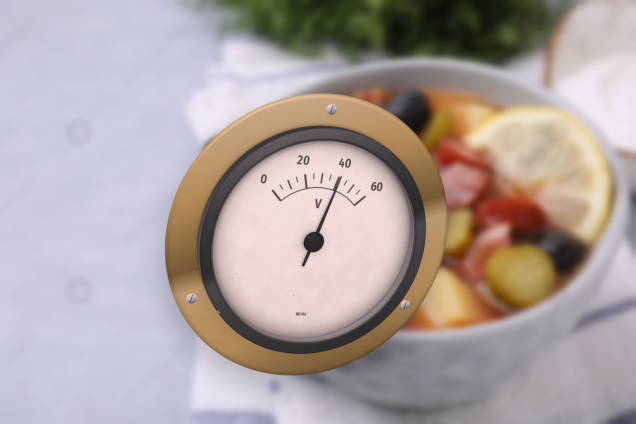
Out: 40V
